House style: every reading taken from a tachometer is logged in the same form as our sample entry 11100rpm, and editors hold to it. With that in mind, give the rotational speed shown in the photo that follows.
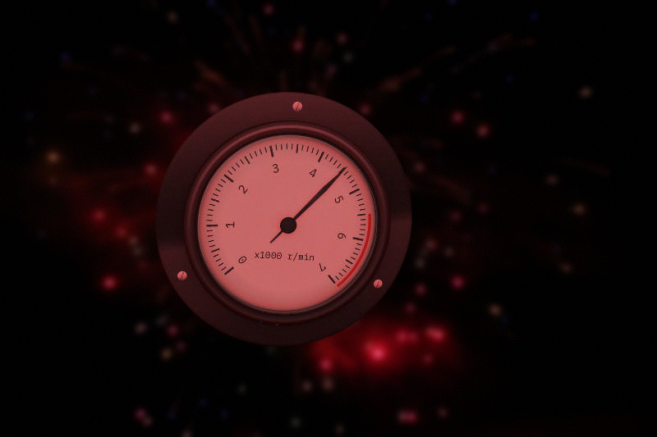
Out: 4500rpm
